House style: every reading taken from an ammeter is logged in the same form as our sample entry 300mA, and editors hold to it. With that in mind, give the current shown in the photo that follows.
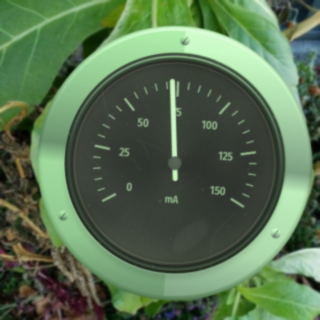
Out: 72.5mA
